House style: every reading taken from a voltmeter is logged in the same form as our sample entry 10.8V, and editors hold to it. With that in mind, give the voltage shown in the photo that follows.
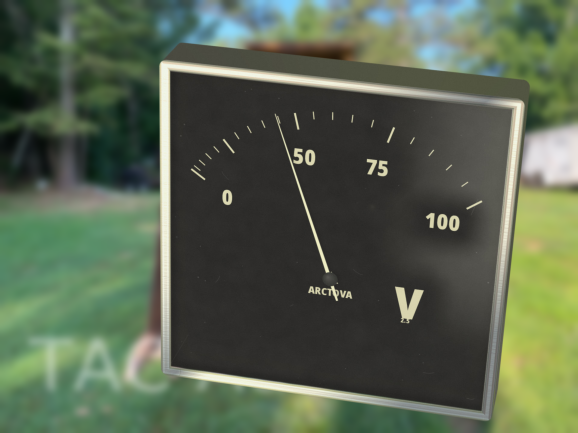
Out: 45V
